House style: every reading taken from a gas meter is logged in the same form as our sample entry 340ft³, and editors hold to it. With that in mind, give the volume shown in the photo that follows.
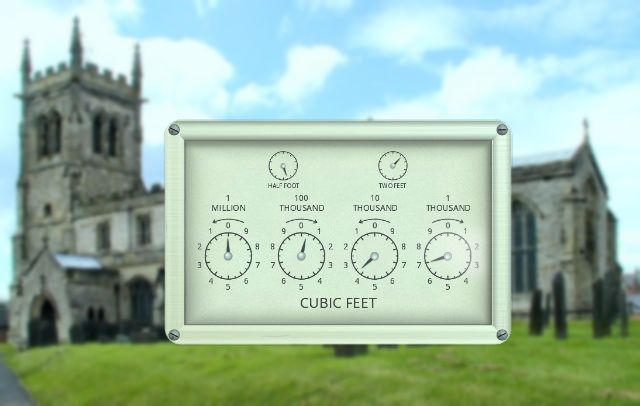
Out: 3700ft³
